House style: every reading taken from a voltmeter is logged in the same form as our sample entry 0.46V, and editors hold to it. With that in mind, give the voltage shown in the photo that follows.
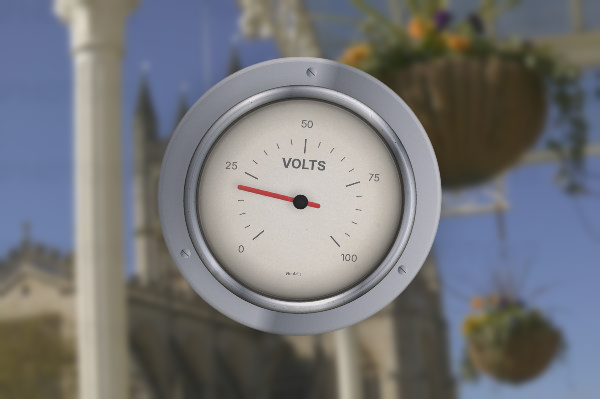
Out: 20V
